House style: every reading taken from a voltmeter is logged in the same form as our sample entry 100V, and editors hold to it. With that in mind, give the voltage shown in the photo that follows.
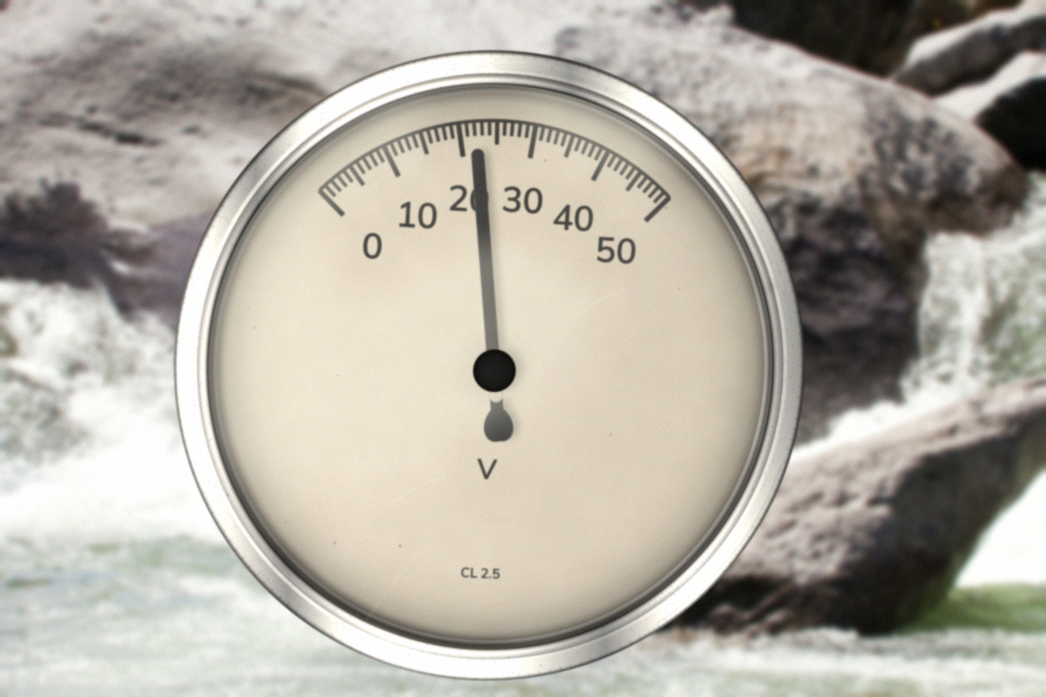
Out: 22V
